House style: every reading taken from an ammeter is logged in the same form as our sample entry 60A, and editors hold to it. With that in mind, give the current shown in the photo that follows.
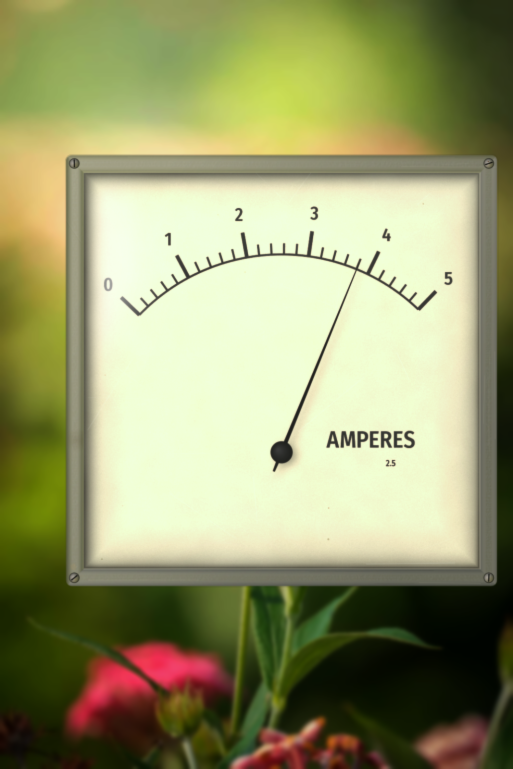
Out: 3.8A
